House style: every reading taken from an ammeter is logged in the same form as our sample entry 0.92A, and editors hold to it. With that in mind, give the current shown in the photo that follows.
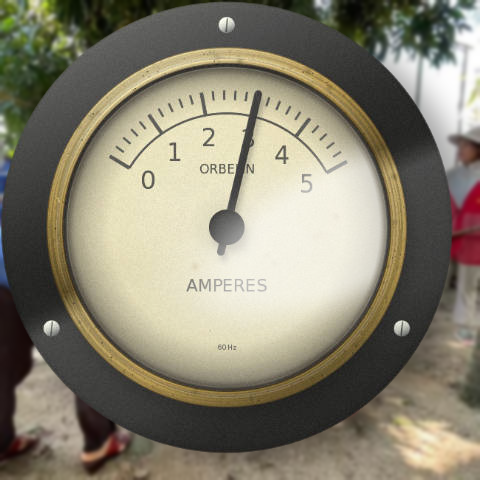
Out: 3A
